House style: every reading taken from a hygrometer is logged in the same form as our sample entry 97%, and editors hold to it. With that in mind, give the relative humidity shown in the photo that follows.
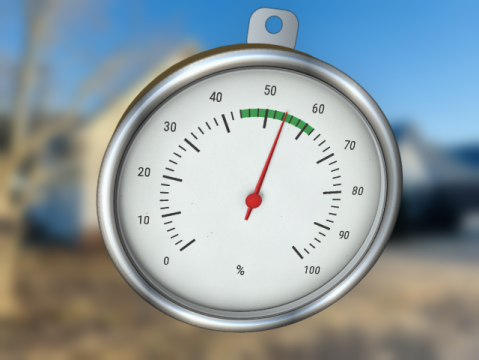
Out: 54%
